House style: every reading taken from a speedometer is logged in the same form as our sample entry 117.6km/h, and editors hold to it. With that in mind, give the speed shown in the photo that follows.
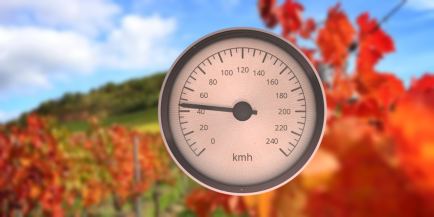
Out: 45km/h
